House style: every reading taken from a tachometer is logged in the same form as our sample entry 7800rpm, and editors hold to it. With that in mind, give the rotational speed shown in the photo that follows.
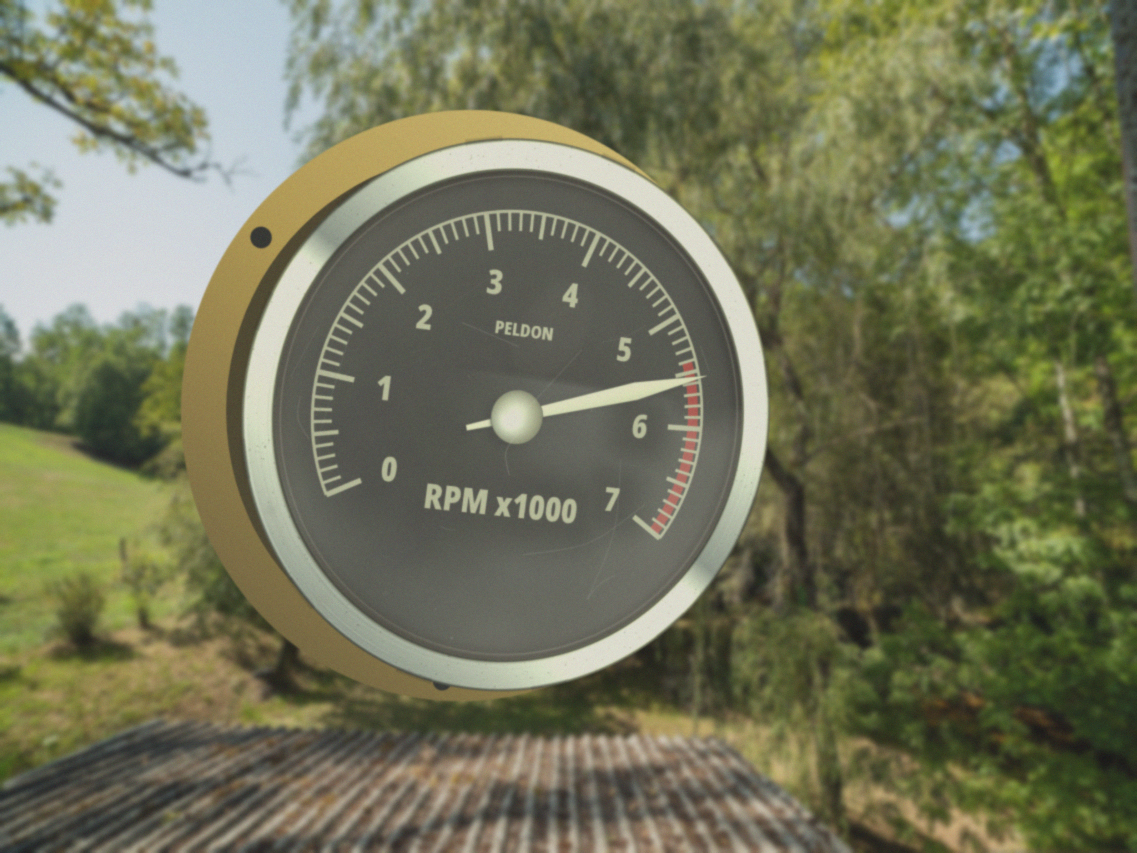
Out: 5550rpm
